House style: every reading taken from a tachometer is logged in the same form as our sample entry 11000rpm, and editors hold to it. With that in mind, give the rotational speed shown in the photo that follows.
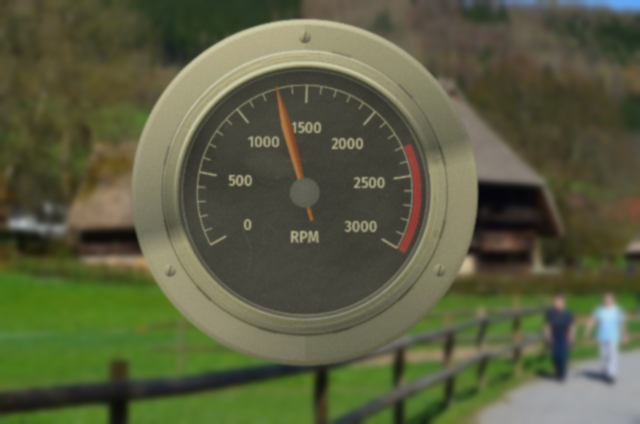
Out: 1300rpm
